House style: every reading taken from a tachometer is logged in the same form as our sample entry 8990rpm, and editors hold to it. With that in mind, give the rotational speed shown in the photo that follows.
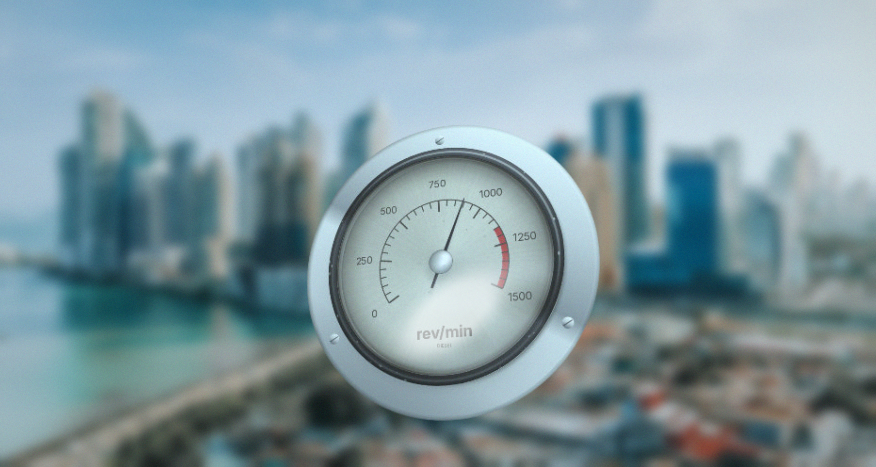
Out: 900rpm
